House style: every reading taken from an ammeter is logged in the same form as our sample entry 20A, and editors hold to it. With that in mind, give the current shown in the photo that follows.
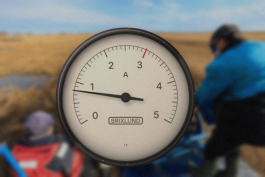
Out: 0.8A
